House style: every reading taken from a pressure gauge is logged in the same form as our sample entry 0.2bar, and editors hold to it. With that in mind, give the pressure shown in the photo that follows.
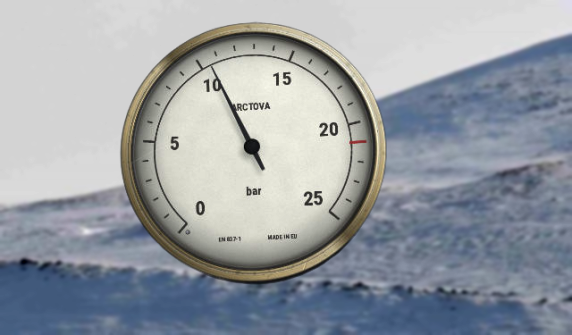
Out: 10.5bar
